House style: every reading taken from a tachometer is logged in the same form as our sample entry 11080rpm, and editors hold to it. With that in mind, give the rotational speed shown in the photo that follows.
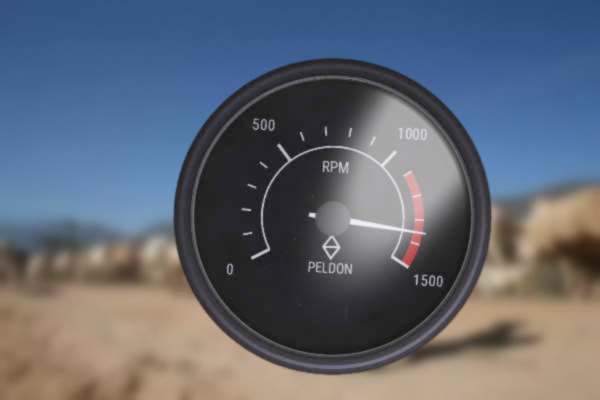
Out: 1350rpm
